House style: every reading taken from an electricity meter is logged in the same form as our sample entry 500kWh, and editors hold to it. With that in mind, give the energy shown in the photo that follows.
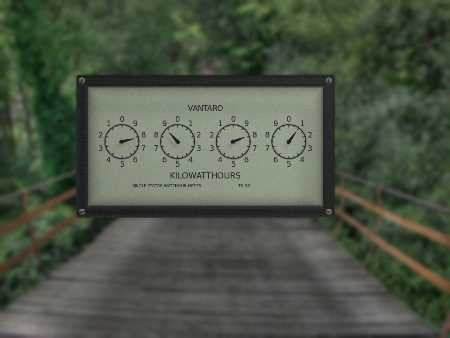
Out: 7881kWh
